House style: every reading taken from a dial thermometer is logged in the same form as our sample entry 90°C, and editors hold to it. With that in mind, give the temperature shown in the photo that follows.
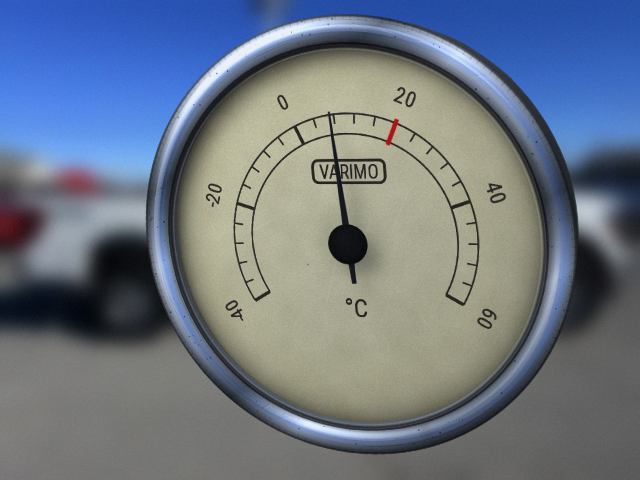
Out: 8°C
